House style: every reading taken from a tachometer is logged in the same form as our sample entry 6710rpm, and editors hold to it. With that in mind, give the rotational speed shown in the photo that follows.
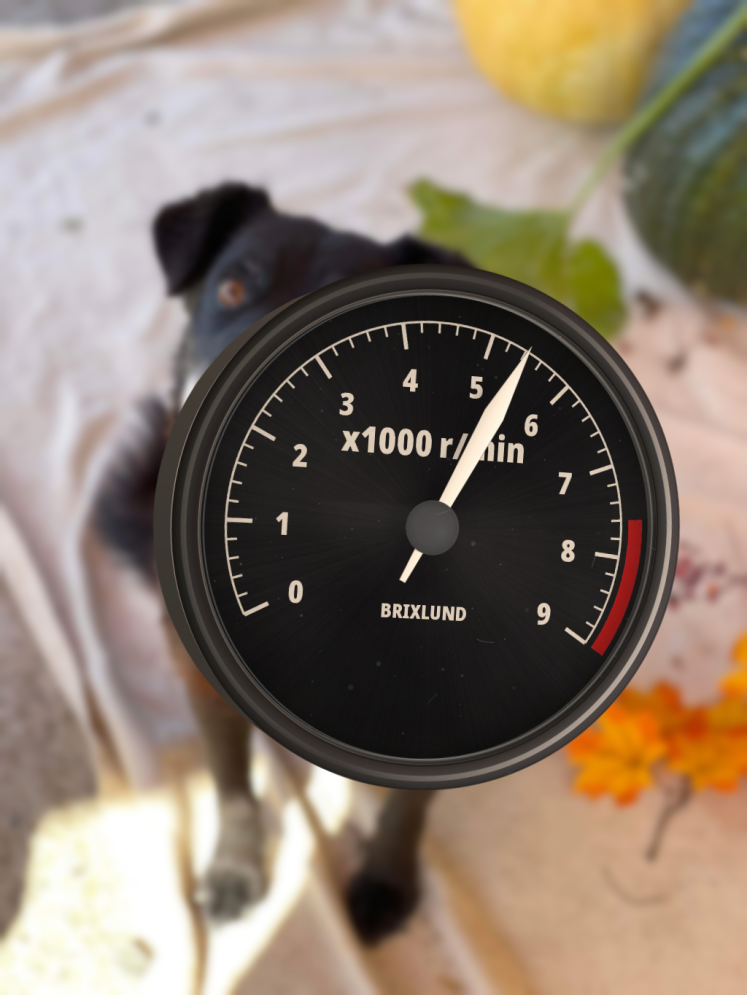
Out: 5400rpm
